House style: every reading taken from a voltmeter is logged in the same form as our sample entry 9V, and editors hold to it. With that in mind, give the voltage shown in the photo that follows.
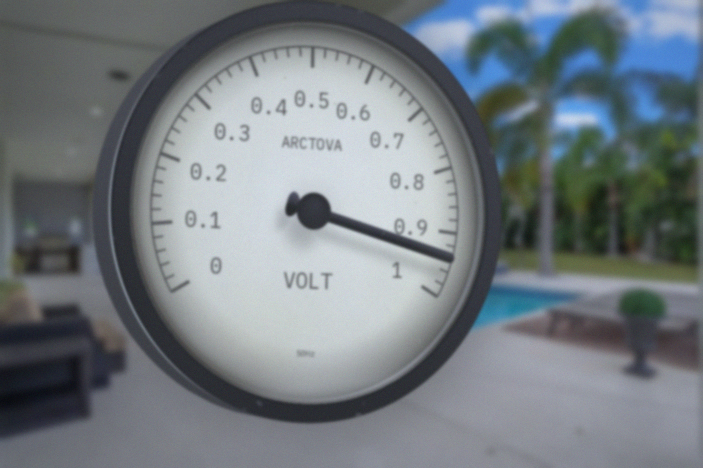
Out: 0.94V
